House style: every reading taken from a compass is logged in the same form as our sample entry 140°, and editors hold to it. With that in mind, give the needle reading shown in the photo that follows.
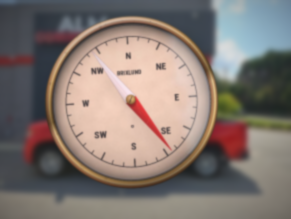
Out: 145°
